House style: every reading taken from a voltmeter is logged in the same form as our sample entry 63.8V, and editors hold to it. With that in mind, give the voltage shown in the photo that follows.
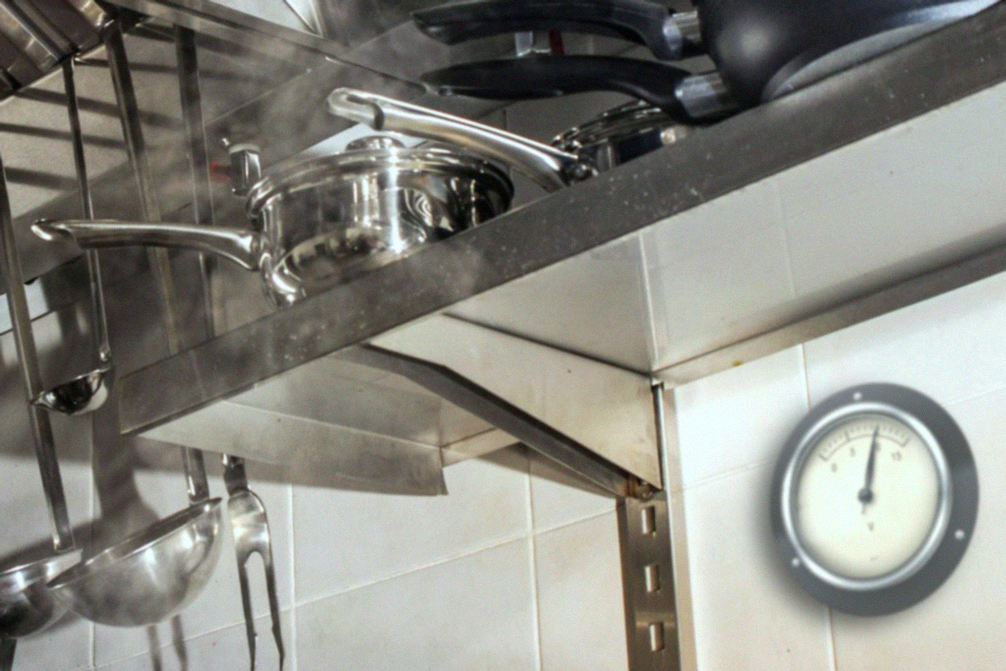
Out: 10V
